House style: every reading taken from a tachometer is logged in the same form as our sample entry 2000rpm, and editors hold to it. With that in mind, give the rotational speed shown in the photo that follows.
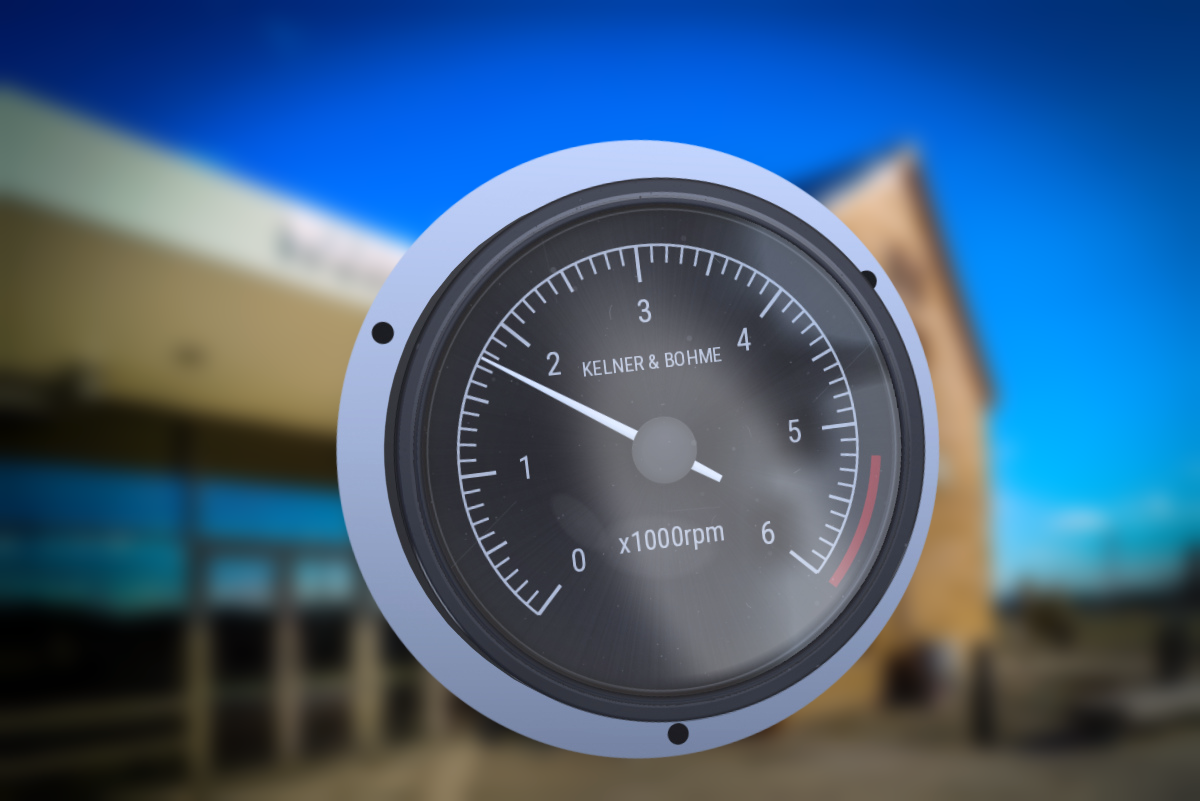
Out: 1750rpm
